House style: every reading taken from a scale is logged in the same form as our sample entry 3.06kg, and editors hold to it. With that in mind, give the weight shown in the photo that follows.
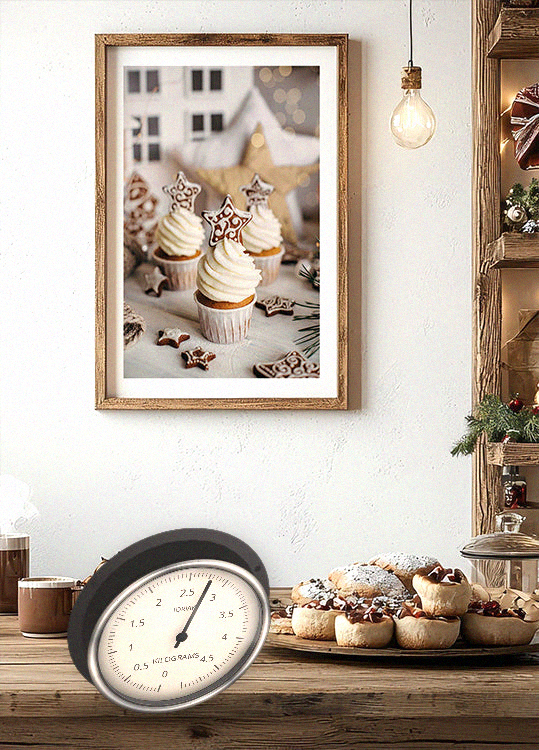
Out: 2.75kg
